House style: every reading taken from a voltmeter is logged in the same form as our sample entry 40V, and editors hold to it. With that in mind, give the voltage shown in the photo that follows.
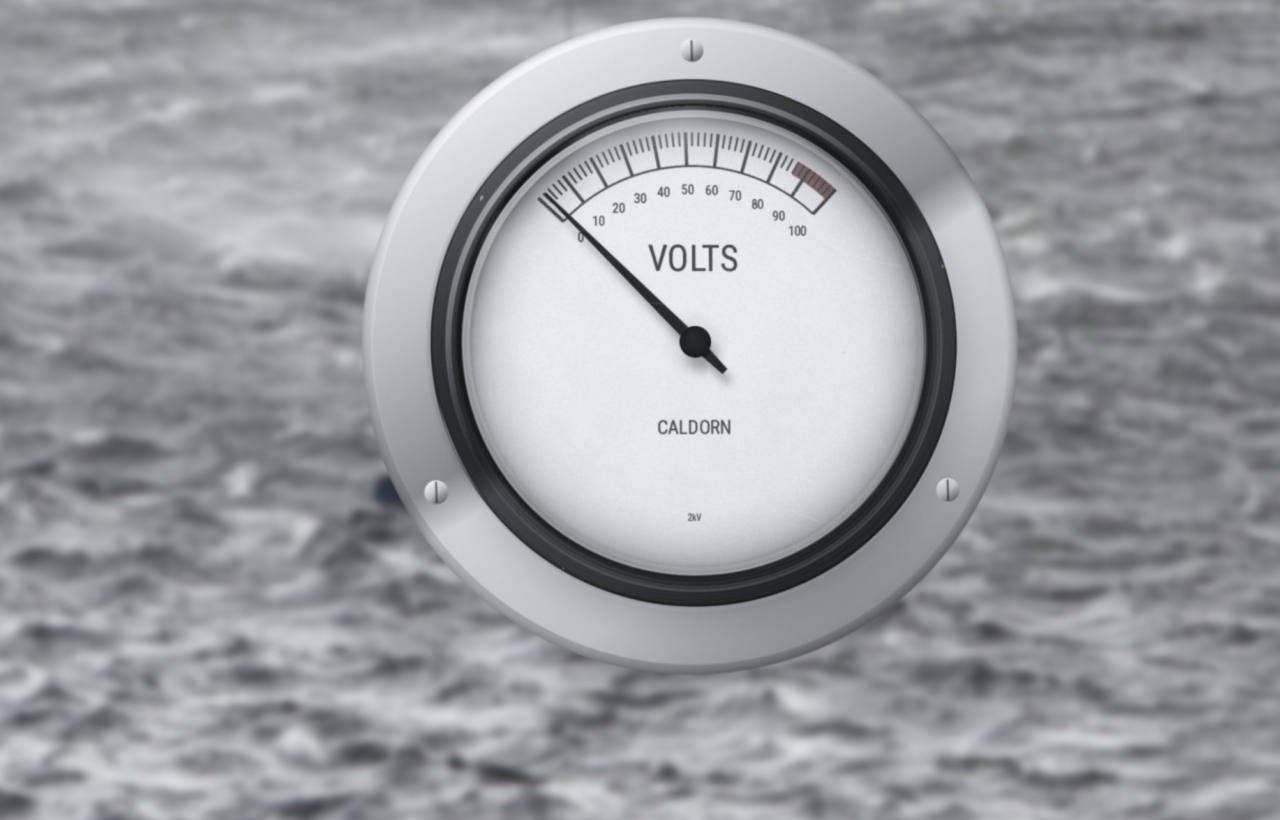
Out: 2V
